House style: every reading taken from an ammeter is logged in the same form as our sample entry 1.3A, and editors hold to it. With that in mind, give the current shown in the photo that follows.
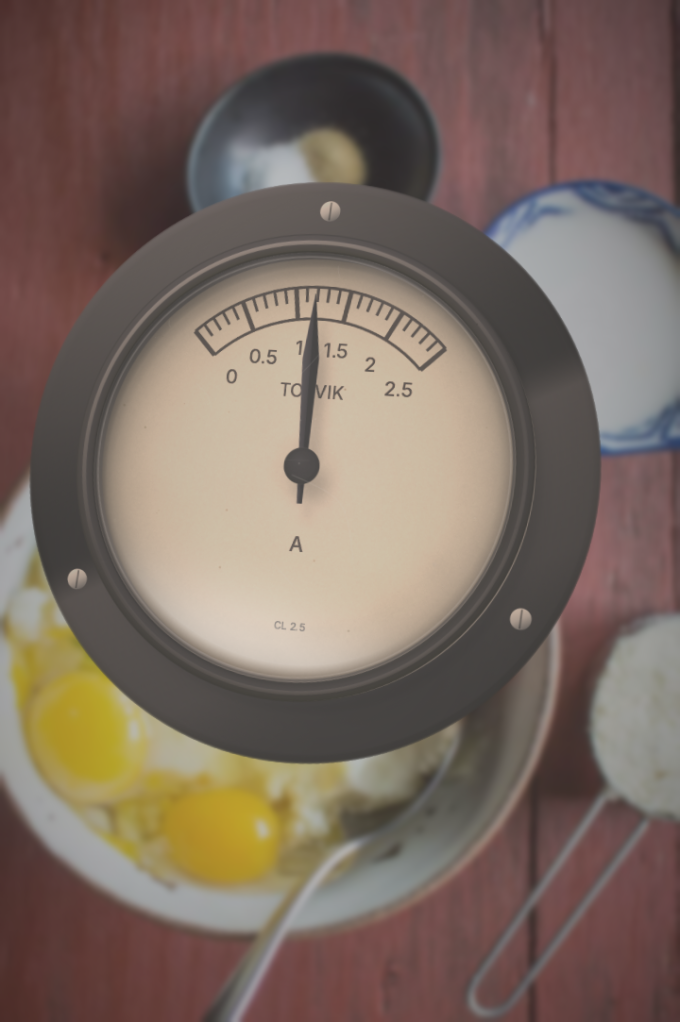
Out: 1.2A
